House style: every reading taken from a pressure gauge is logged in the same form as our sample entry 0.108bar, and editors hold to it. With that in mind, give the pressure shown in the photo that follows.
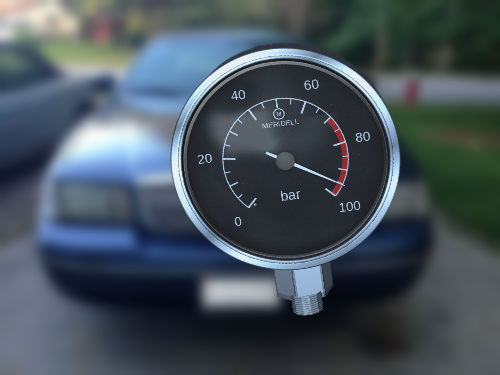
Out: 95bar
